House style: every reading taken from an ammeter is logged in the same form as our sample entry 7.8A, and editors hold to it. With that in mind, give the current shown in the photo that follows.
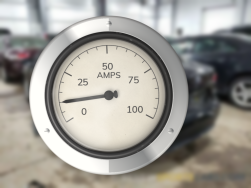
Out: 10A
